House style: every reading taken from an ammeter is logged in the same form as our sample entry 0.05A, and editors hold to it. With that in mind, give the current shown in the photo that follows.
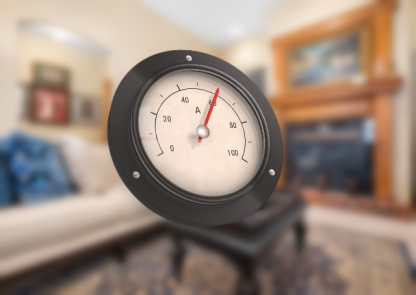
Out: 60A
